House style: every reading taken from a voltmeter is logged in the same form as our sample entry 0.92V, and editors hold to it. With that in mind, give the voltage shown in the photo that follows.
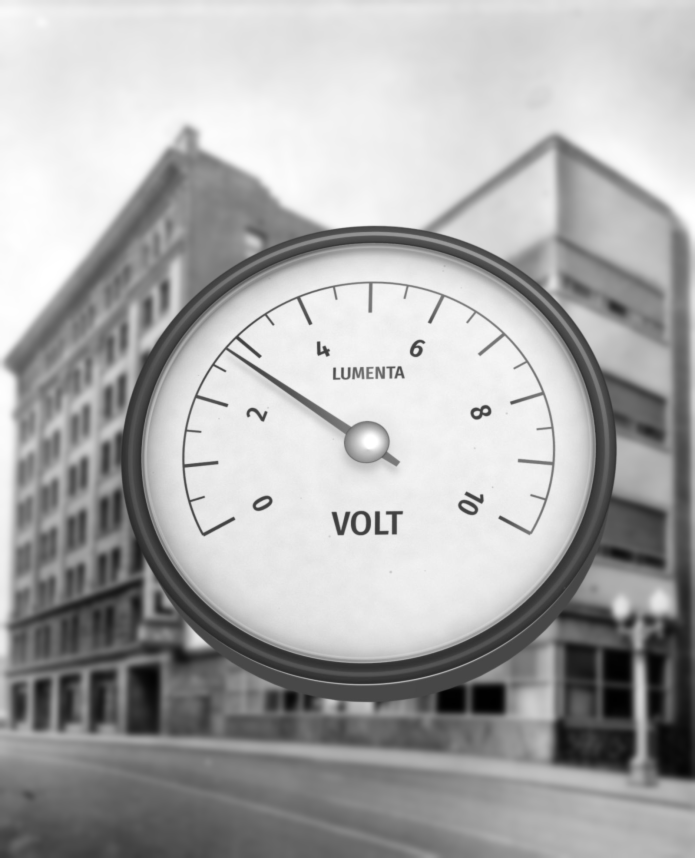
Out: 2.75V
